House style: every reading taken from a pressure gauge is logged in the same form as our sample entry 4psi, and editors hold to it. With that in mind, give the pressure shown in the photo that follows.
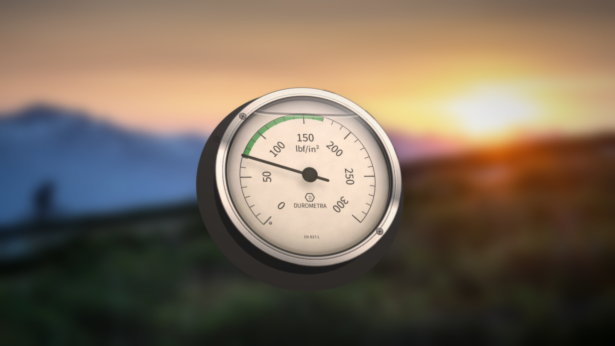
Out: 70psi
